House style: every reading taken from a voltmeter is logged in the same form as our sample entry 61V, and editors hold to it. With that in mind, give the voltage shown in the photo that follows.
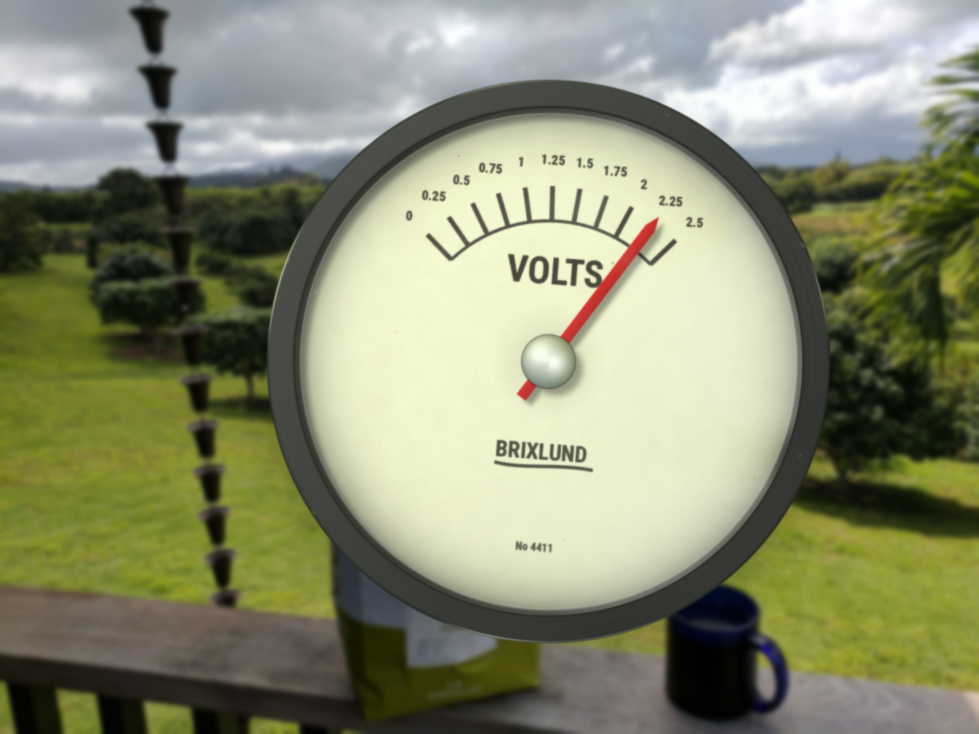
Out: 2.25V
